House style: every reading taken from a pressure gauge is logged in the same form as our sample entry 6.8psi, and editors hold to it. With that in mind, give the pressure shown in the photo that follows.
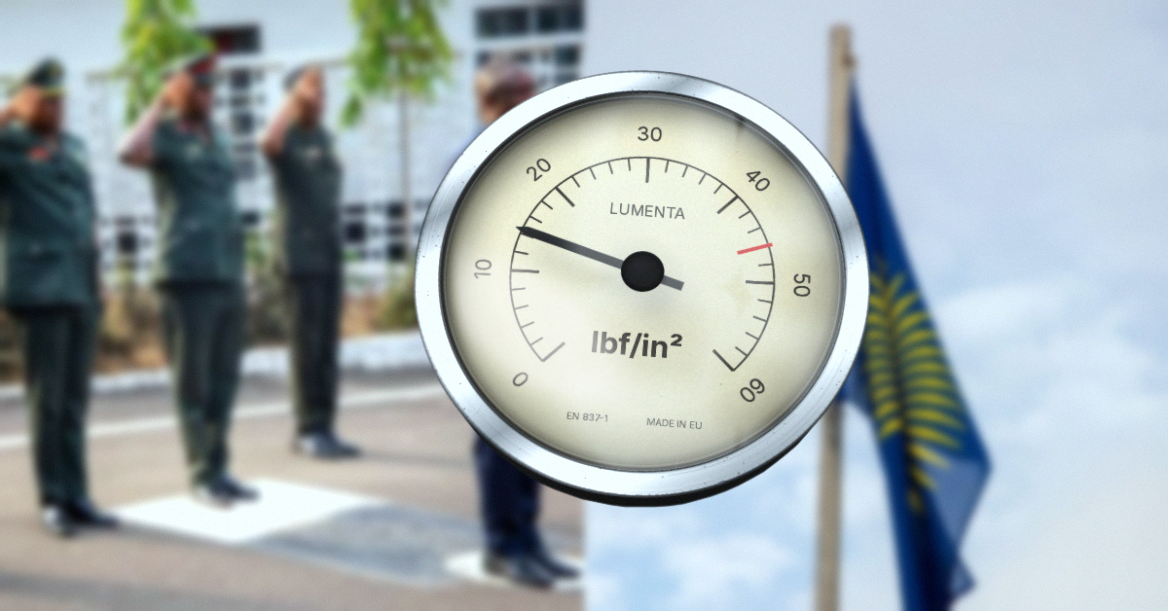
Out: 14psi
